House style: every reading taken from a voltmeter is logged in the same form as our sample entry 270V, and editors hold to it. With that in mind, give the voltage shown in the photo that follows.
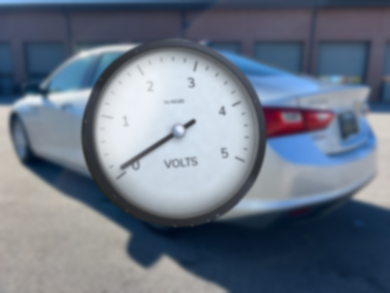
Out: 0.1V
